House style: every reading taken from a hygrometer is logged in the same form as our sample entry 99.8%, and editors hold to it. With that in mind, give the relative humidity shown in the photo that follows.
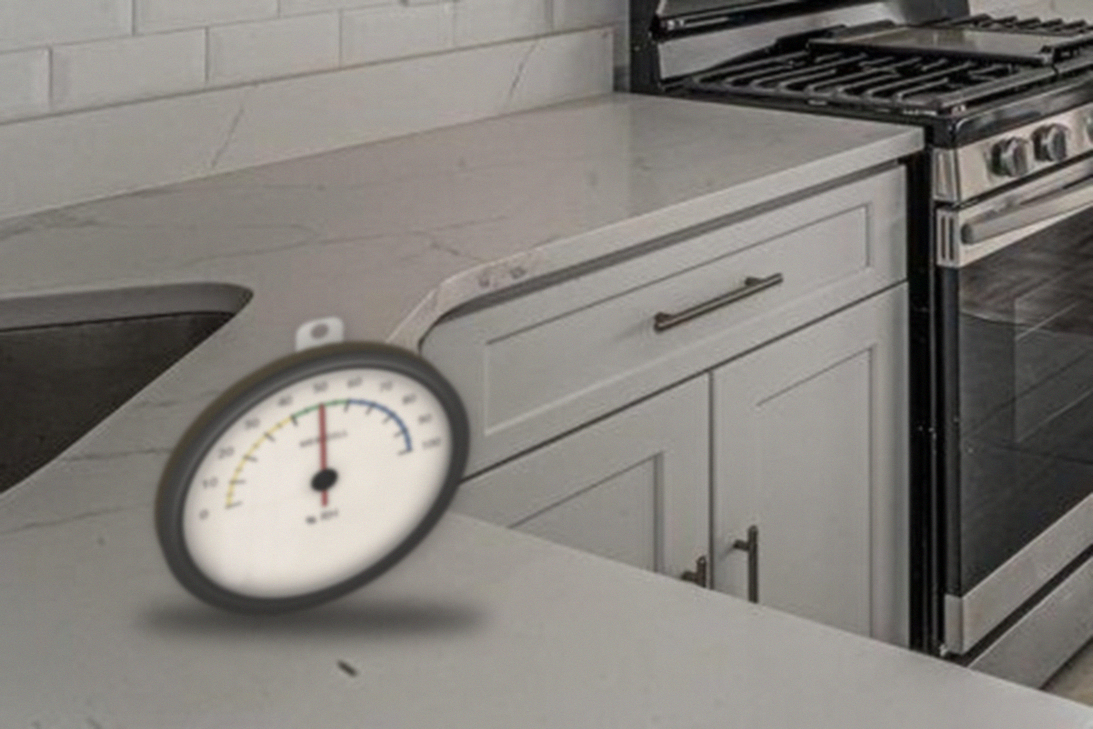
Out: 50%
